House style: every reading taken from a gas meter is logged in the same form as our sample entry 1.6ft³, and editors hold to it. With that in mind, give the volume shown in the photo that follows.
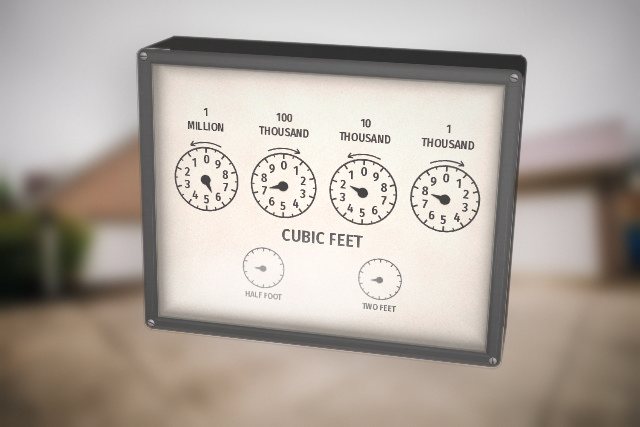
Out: 571800ft³
